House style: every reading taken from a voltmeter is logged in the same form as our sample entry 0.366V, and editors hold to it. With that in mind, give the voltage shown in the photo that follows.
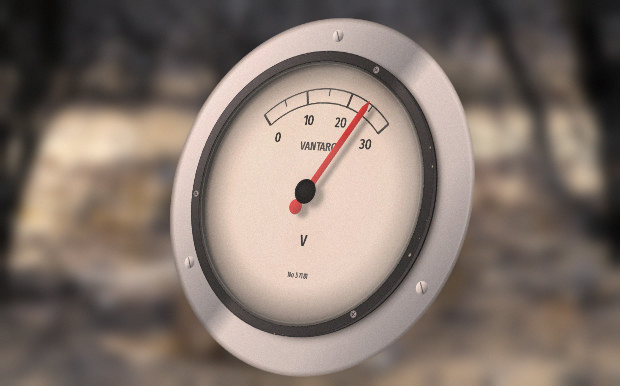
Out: 25V
